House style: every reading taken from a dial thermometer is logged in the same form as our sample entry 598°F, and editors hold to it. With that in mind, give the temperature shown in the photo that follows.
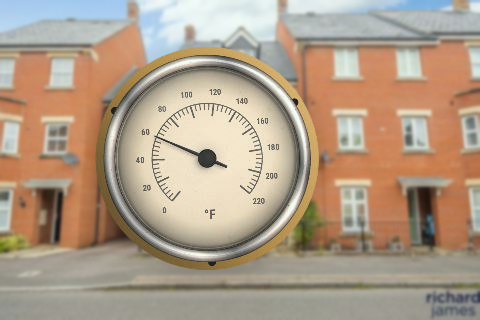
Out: 60°F
